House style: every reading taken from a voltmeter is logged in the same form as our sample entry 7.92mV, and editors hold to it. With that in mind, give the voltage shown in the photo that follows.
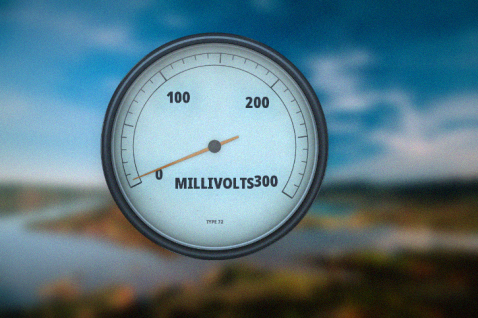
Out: 5mV
